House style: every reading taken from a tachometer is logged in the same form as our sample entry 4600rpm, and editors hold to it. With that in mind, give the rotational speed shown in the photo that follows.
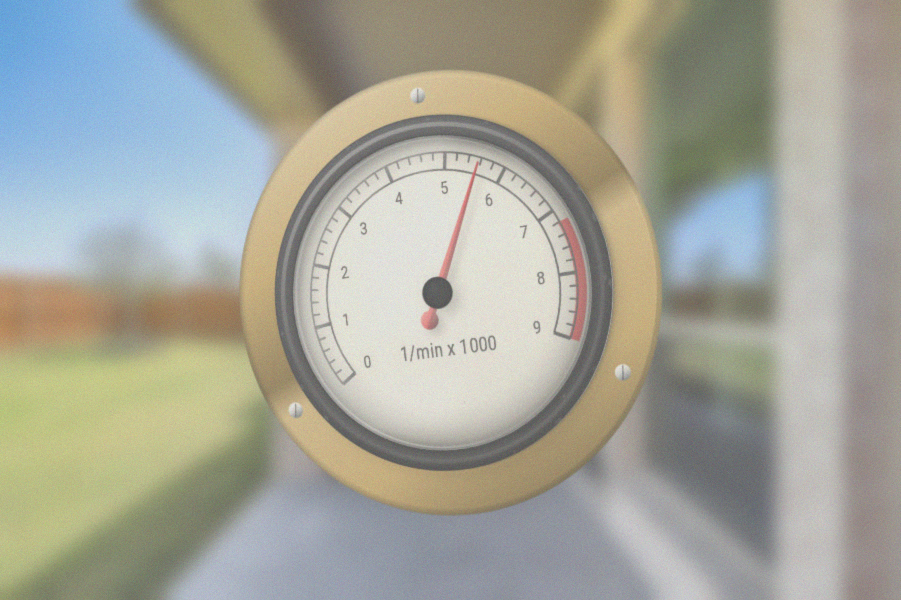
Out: 5600rpm
